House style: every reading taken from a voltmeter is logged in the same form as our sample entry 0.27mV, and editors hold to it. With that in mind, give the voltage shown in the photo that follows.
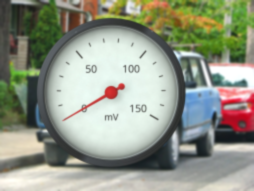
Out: 0mV
